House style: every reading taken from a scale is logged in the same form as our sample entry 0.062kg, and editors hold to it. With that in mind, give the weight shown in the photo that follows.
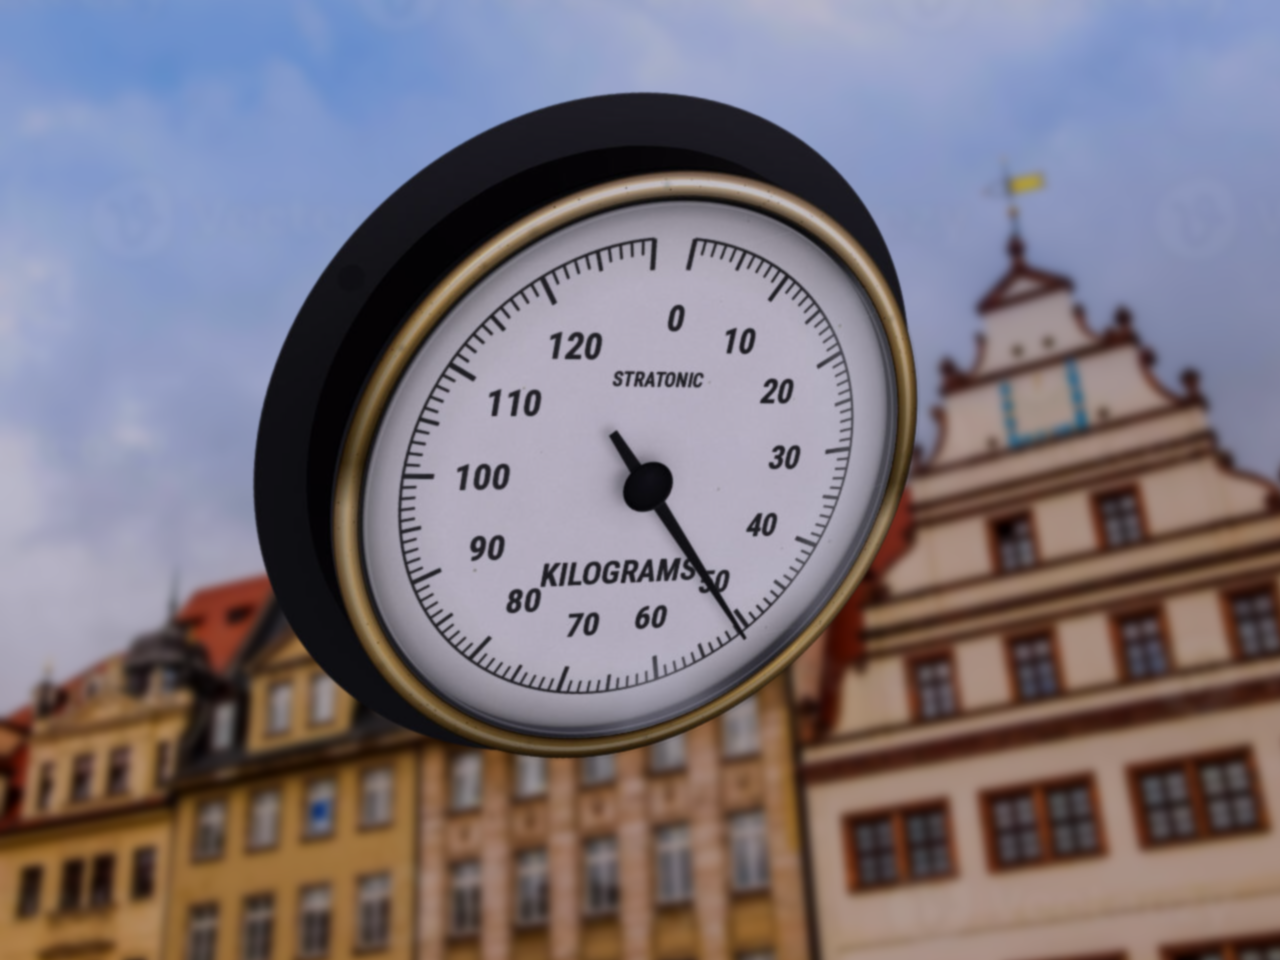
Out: 51kg
